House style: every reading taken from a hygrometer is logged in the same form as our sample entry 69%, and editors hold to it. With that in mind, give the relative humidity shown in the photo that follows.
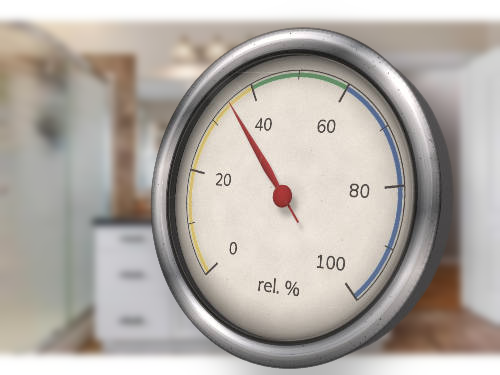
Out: 35%
